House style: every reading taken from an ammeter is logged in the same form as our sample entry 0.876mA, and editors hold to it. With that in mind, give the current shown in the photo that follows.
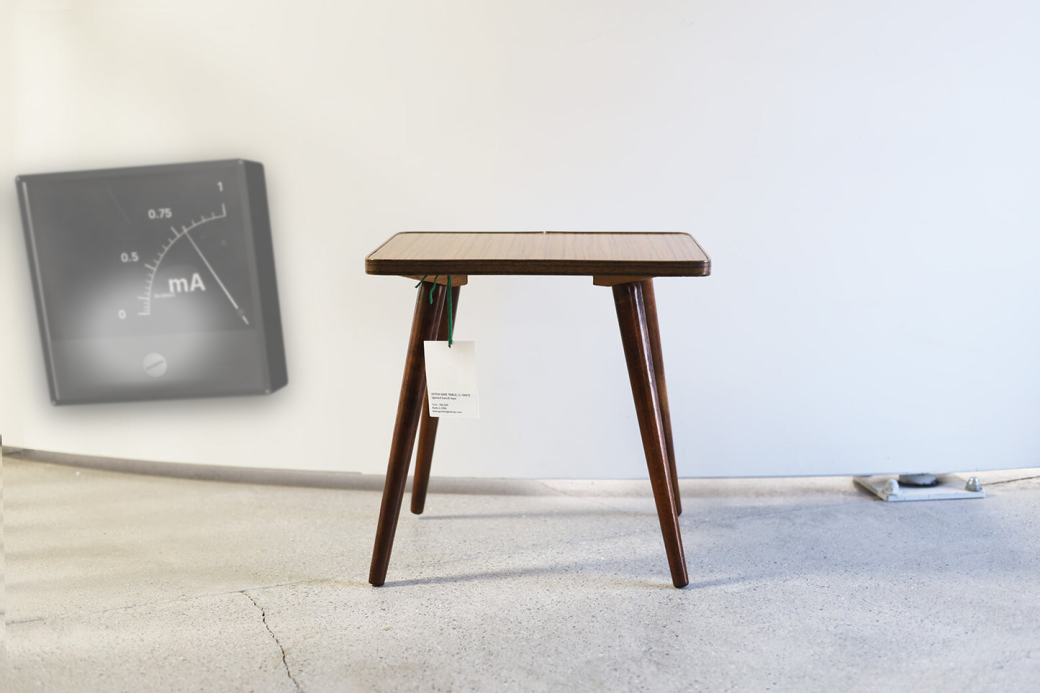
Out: 0.8mA
